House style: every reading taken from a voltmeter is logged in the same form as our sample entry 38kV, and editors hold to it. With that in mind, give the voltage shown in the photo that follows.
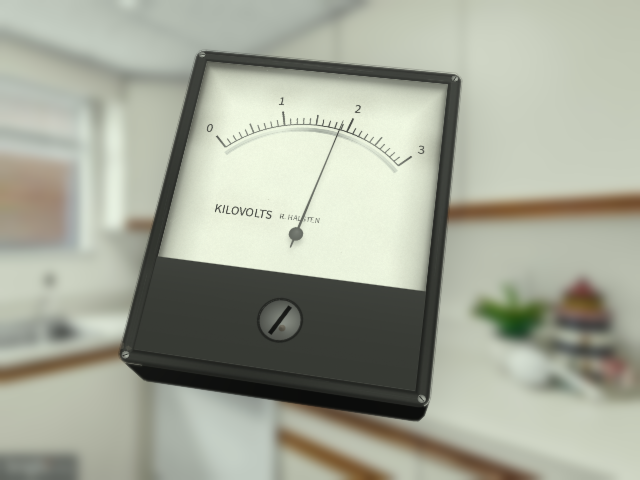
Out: 1.9kV
